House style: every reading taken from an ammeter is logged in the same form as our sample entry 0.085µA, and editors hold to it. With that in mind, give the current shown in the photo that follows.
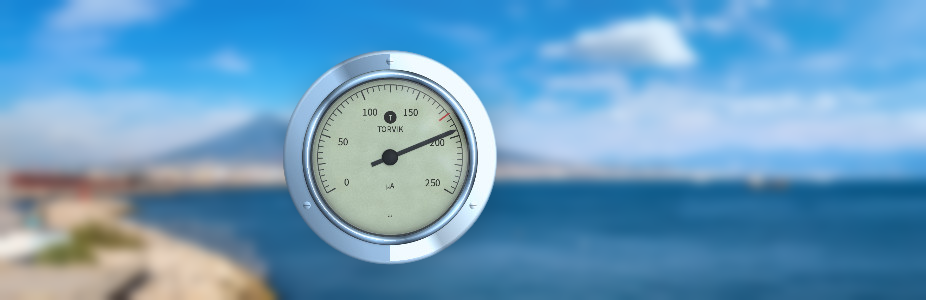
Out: 195µA
